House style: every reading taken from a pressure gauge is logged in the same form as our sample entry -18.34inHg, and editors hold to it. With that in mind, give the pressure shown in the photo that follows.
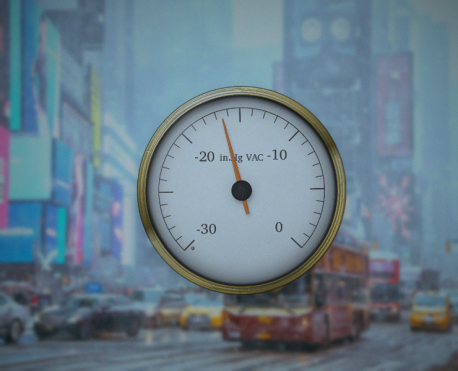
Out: -16.5inHg
